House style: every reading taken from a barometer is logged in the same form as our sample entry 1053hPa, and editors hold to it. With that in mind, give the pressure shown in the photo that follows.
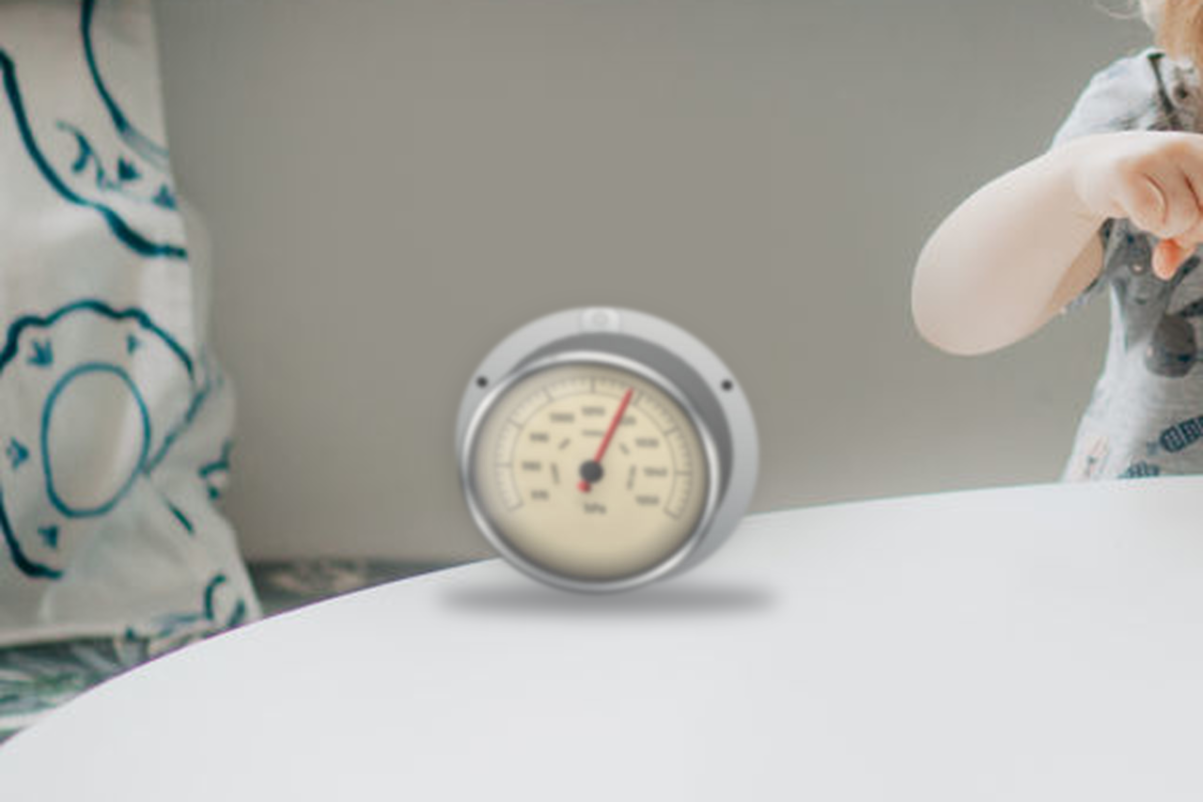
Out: 1018hPa
